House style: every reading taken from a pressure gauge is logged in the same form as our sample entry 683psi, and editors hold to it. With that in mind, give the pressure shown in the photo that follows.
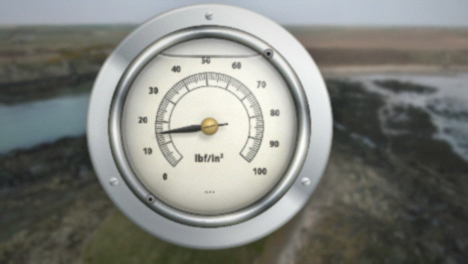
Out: 15psi
